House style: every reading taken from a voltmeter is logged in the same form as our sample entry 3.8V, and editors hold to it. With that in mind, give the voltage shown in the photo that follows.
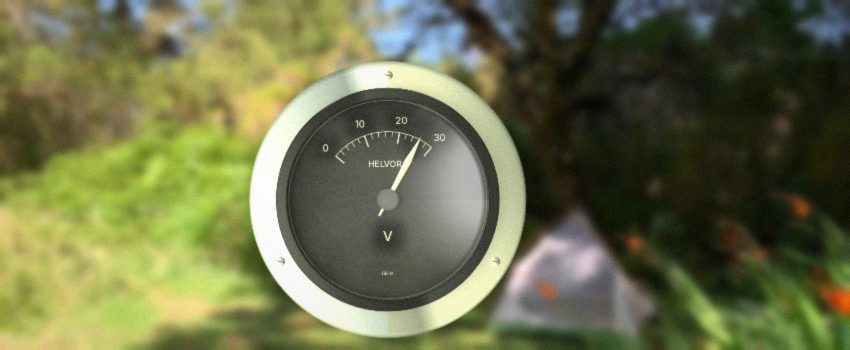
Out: 26V
